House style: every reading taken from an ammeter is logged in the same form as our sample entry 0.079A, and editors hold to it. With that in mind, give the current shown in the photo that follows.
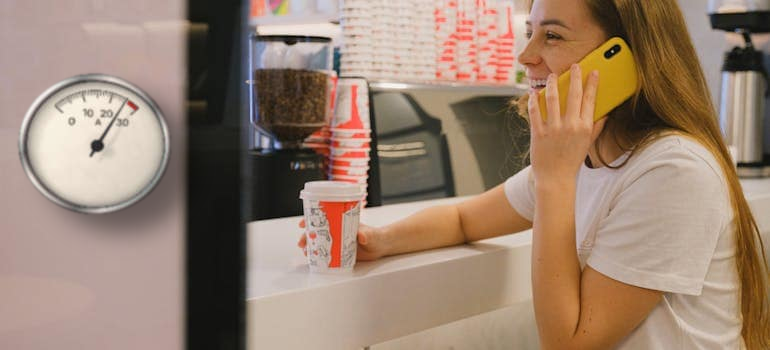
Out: 25A
